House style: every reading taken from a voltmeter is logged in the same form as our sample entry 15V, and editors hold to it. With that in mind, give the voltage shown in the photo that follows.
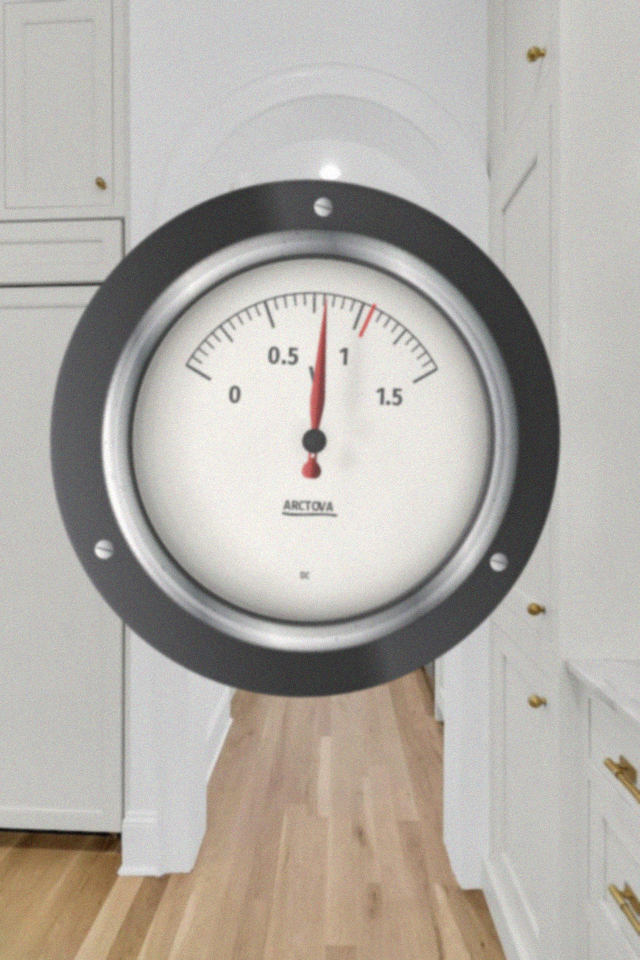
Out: 0.8V
